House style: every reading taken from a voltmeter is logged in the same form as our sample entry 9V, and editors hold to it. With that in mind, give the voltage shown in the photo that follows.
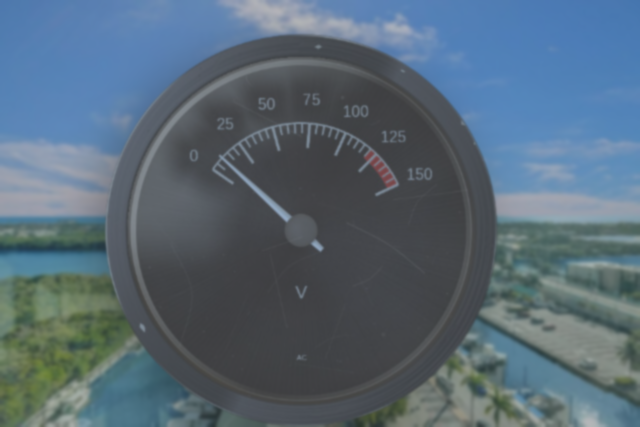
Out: 10V
